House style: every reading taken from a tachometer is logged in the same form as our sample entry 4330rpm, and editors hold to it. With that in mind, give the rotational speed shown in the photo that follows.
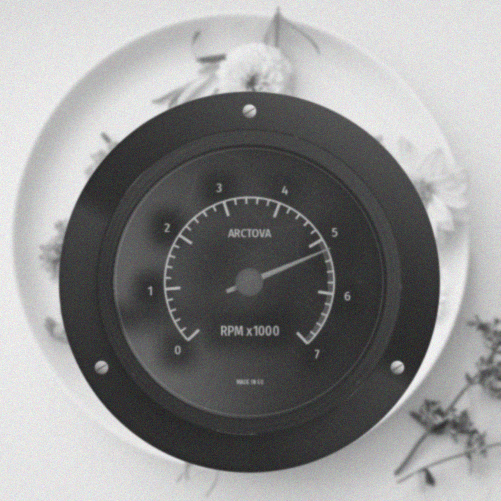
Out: 5200rpm
